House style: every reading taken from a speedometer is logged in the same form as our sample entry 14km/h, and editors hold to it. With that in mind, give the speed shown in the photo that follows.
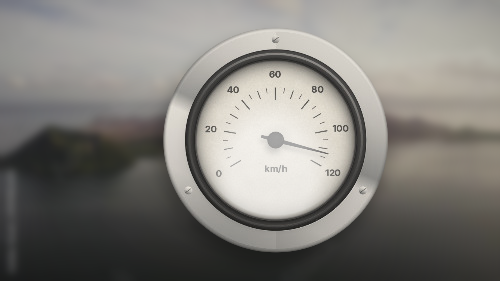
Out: 112.5km/h
